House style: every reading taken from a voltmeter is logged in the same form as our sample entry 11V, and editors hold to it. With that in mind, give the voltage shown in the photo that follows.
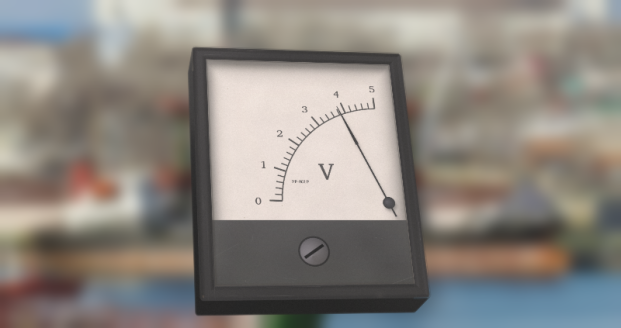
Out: 3.8V
